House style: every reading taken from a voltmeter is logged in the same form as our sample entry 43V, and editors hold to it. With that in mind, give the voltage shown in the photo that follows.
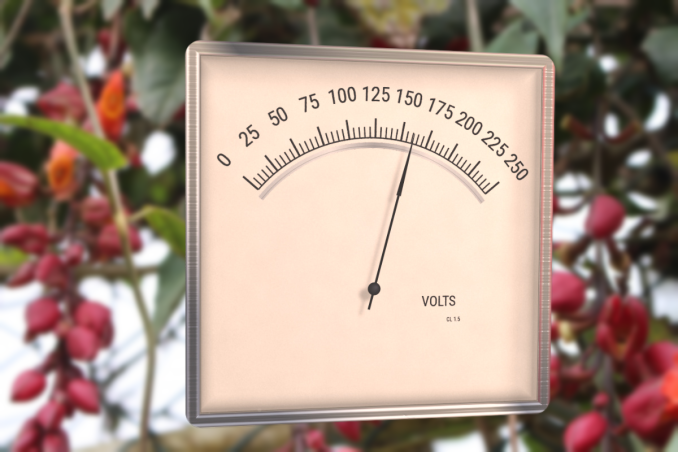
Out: 160V
